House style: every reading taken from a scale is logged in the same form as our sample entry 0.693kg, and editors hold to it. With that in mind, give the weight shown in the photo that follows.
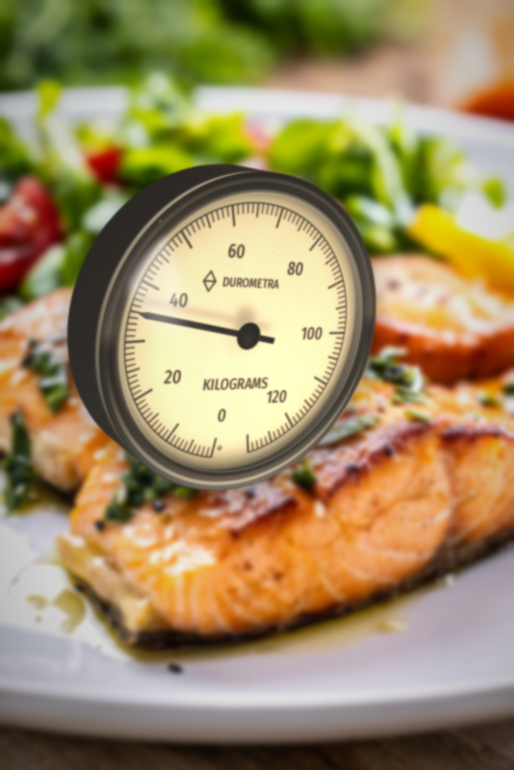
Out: 35kg
